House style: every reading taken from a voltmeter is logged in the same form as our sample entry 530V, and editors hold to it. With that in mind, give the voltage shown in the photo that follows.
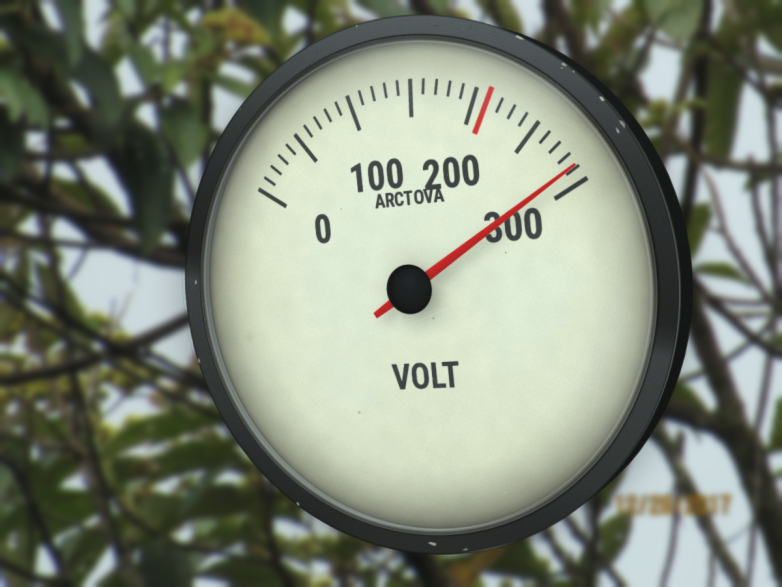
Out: 290V
